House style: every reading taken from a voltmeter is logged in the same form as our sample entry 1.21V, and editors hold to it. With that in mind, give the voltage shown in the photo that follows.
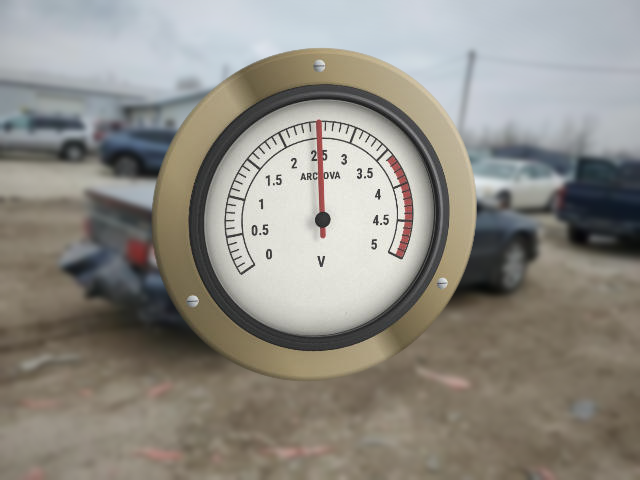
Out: 2.5V
